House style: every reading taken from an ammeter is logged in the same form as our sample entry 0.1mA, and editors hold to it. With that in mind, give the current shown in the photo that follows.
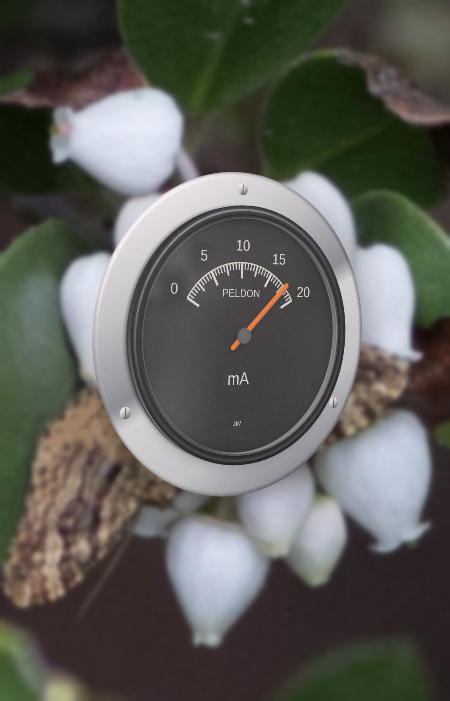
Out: 17.5mA
